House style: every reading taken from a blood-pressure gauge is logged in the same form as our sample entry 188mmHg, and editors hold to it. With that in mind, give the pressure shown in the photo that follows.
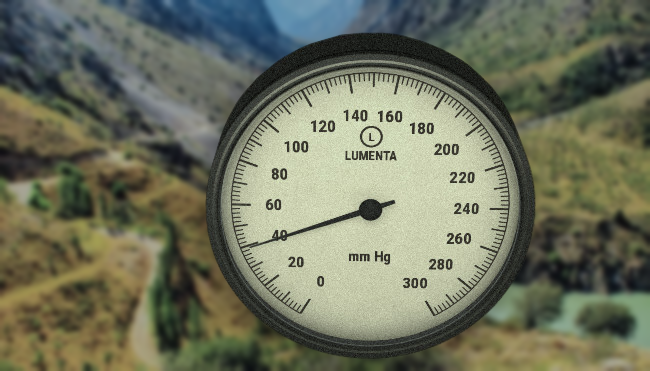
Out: 40mmHg
